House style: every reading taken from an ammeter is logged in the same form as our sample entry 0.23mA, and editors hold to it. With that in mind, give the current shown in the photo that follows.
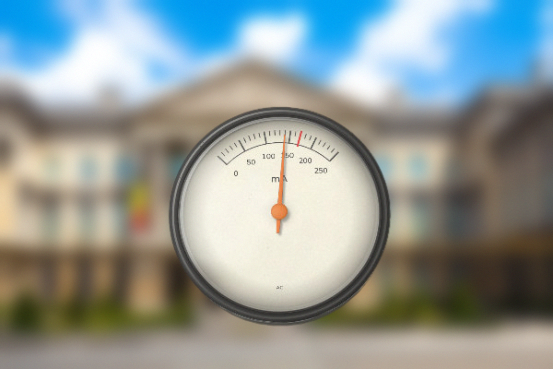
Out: 140mA
